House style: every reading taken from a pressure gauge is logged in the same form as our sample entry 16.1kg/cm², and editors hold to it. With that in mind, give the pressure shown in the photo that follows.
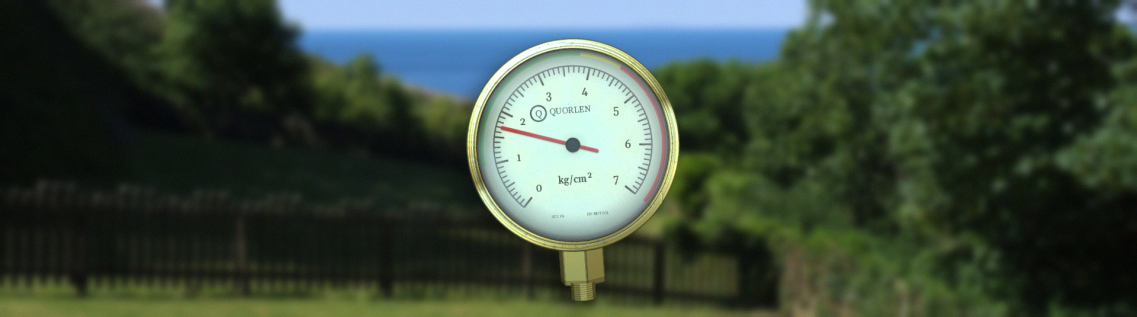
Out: 1.7kg/cm²
